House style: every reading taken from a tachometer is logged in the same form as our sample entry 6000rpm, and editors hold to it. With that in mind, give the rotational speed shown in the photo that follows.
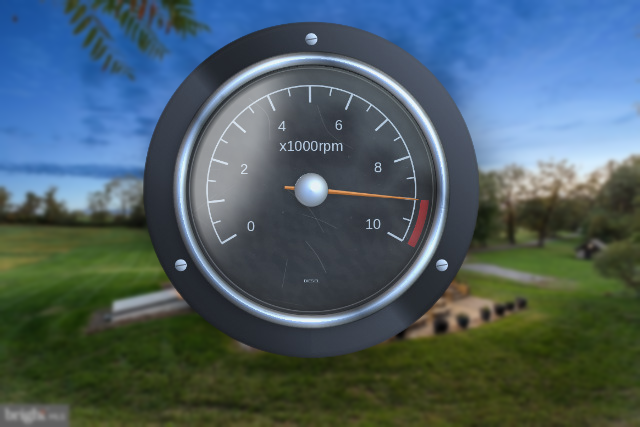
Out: 9000rpm
